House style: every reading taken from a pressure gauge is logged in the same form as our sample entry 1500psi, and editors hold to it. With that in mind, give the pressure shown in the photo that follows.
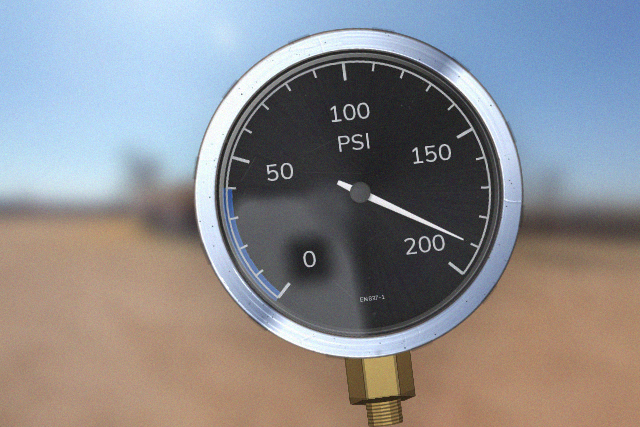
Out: 190psi
